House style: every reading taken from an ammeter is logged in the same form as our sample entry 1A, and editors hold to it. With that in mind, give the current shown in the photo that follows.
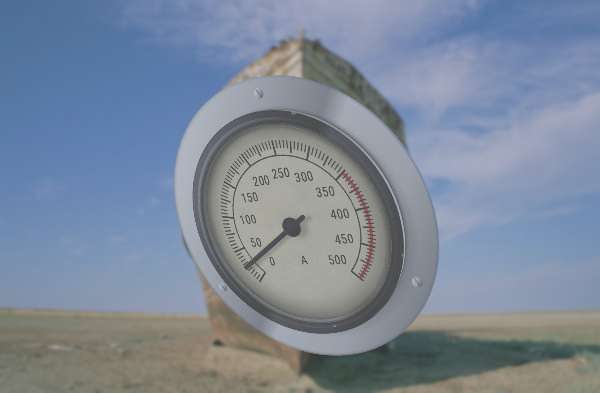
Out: 25A
